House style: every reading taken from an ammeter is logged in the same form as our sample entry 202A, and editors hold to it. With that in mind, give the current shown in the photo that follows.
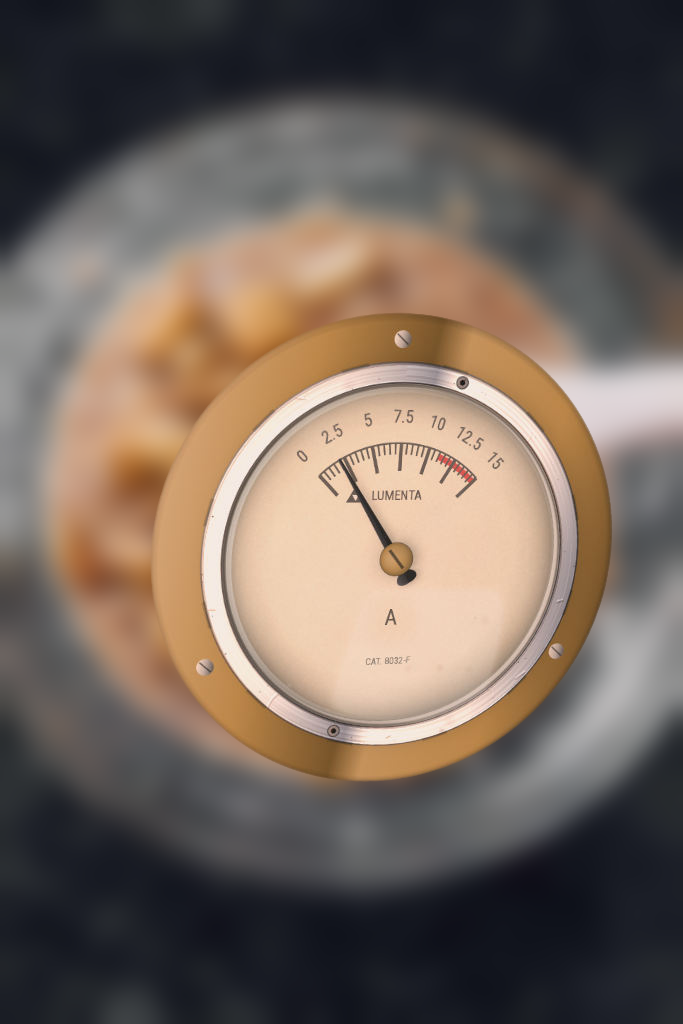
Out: 2A
